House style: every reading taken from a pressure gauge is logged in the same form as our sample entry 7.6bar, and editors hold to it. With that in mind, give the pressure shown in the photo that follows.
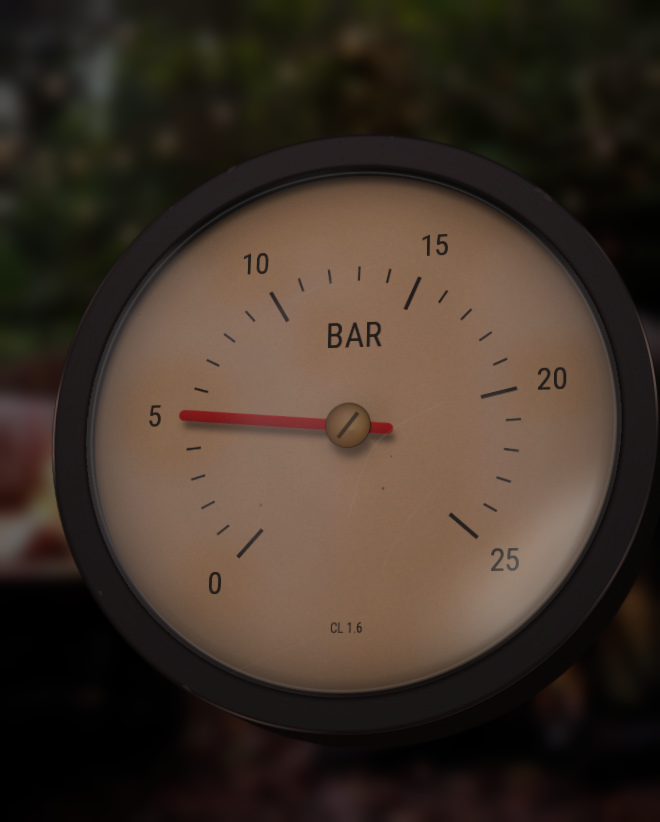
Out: 5bar
